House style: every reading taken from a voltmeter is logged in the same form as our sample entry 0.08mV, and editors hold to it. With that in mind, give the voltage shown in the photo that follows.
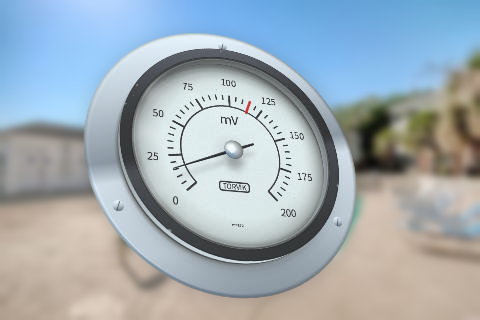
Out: 15mV
